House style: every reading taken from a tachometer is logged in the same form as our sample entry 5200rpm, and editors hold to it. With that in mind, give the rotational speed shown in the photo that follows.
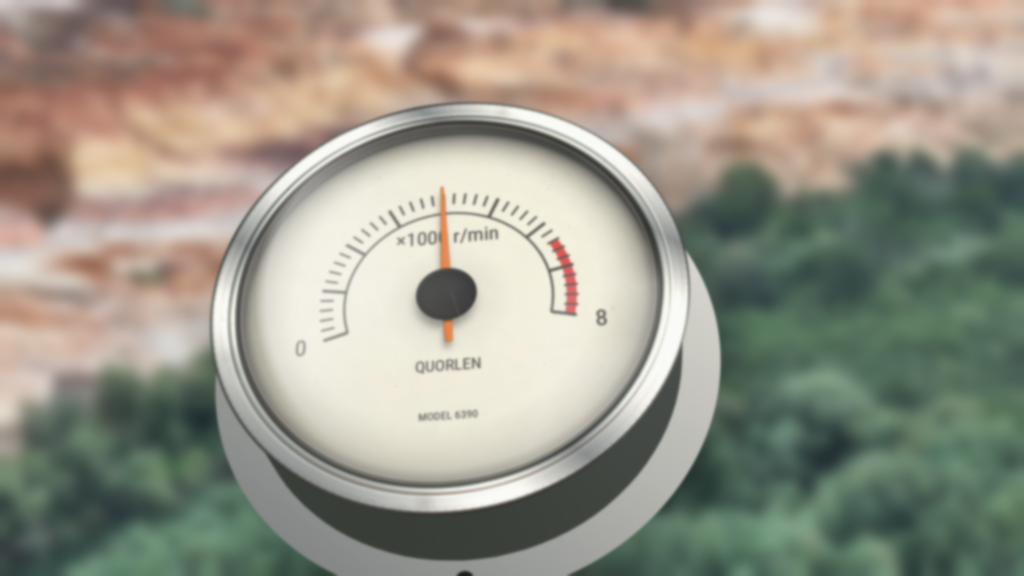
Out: 4000rpm
